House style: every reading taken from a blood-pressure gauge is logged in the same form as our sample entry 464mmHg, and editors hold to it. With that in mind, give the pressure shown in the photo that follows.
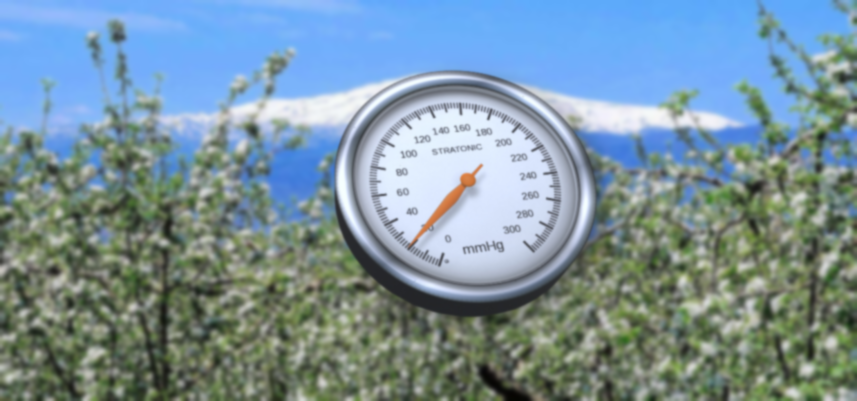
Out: 20mmHg
